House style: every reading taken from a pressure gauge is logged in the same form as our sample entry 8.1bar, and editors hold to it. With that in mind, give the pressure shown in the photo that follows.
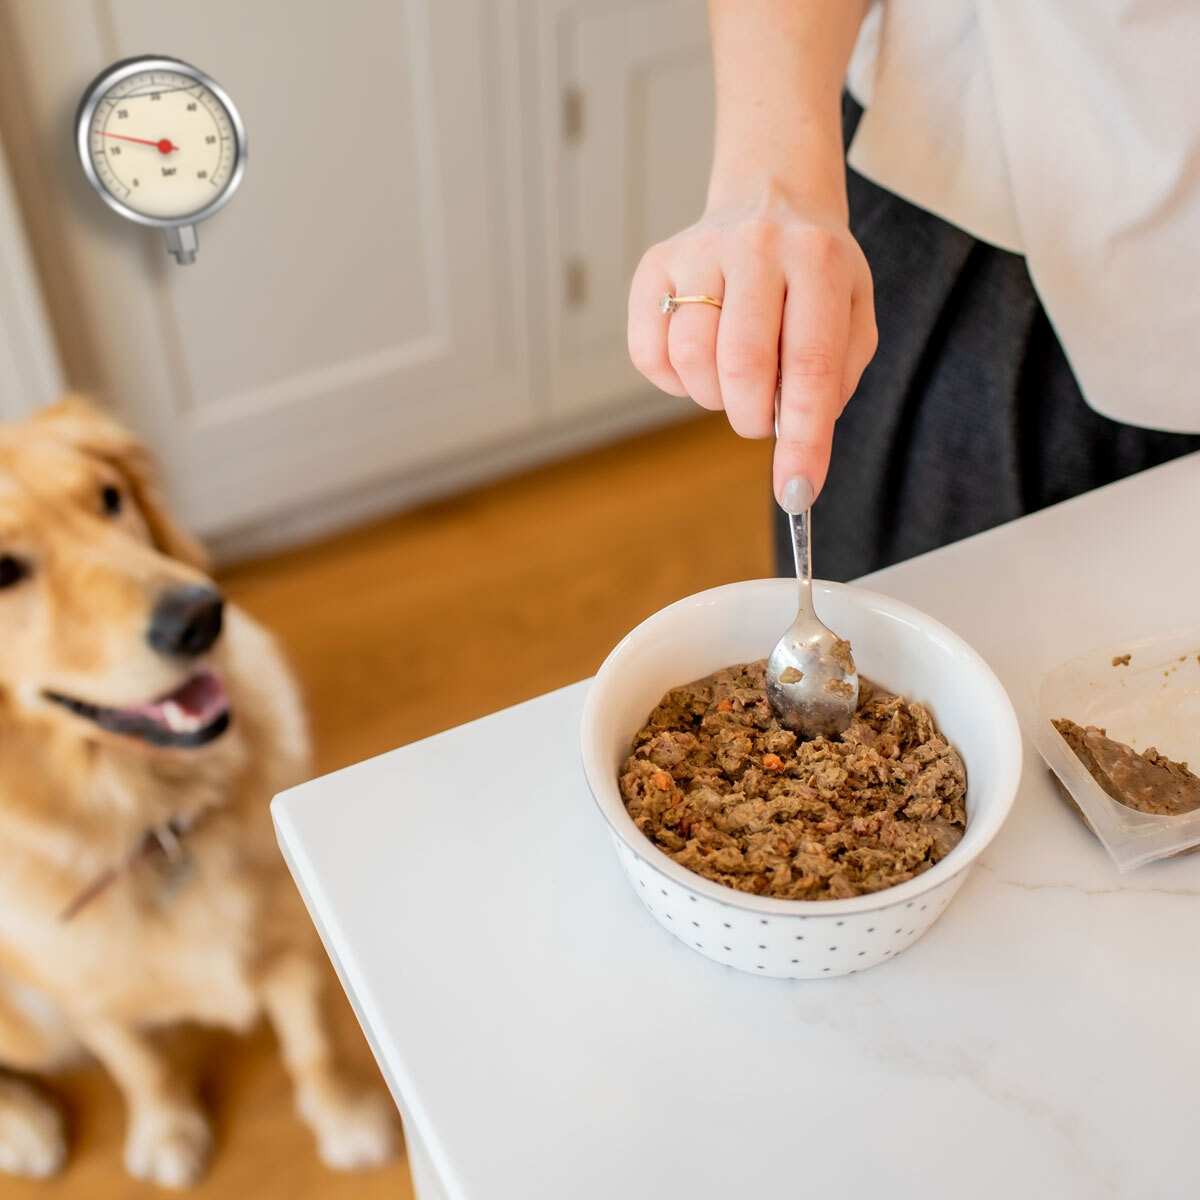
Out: 14bar
